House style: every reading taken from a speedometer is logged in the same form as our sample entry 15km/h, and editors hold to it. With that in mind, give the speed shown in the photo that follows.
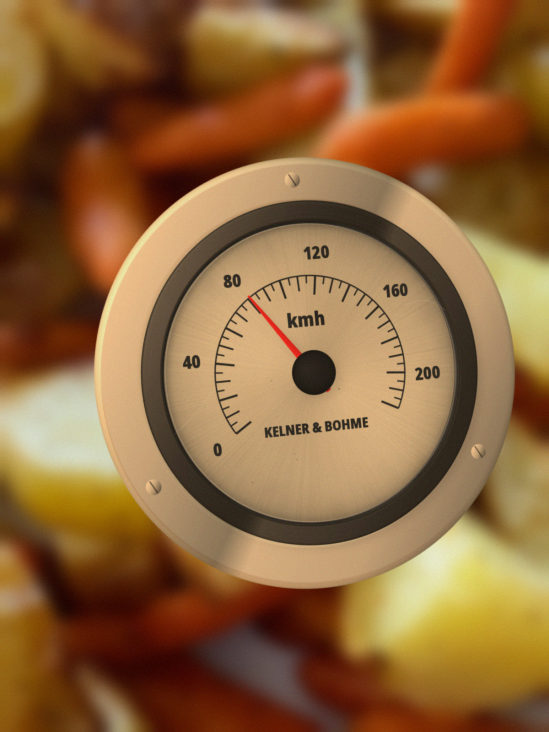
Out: 80km/h
